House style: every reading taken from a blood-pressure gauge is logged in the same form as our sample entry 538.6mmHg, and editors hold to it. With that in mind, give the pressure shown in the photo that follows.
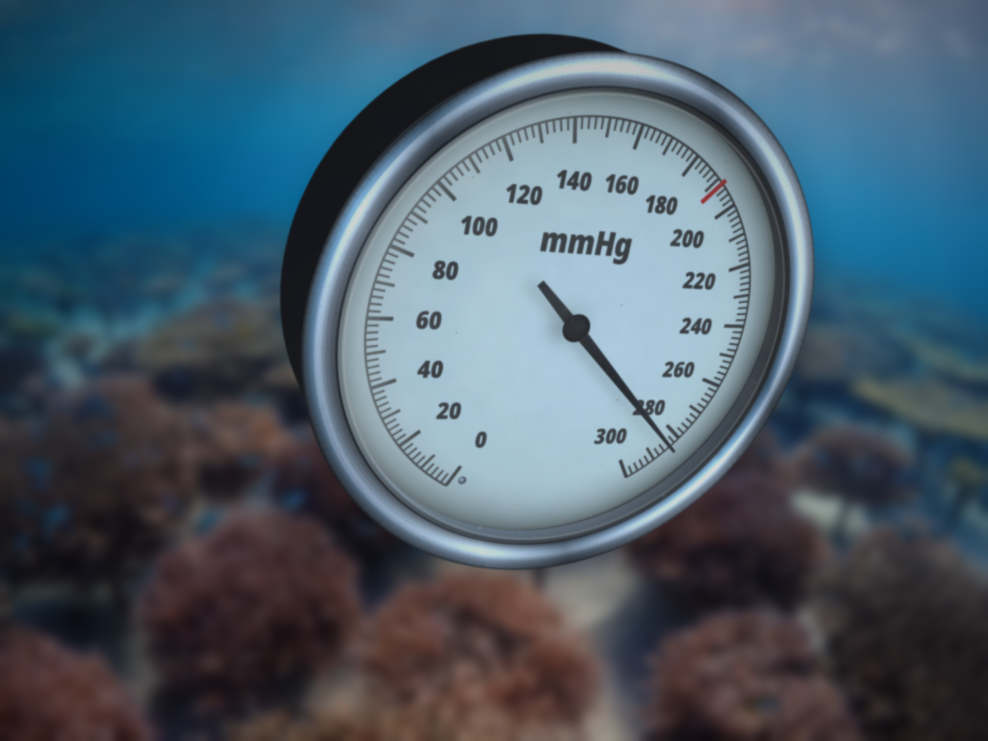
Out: 284mmHg
